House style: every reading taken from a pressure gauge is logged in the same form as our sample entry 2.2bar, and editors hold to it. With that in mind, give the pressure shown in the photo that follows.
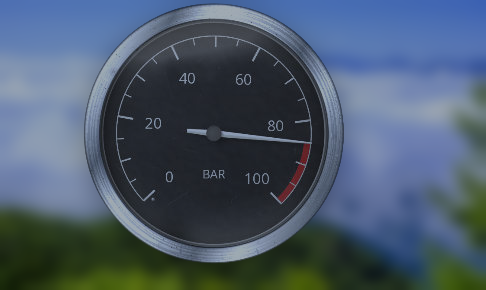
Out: 85bar
